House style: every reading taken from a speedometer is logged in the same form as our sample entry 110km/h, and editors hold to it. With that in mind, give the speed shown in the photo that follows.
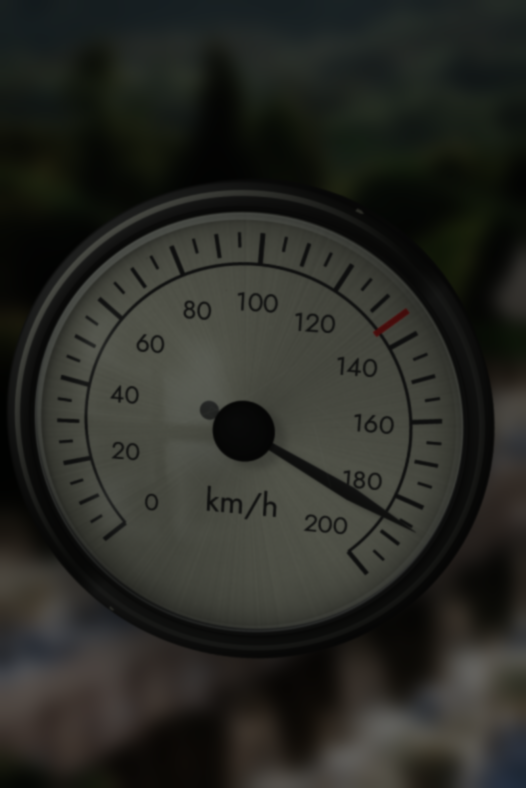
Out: 185km/h
